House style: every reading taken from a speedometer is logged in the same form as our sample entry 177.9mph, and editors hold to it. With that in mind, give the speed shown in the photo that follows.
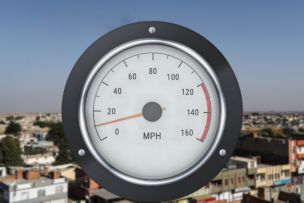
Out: 10mph
